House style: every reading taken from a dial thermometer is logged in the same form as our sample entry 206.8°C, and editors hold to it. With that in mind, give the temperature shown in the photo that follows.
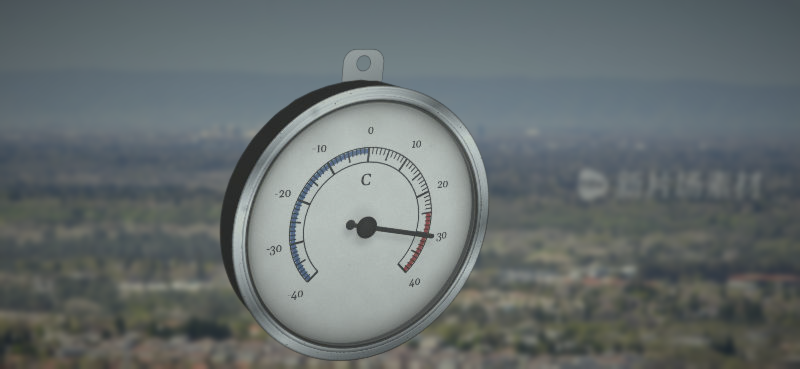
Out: 30°C
